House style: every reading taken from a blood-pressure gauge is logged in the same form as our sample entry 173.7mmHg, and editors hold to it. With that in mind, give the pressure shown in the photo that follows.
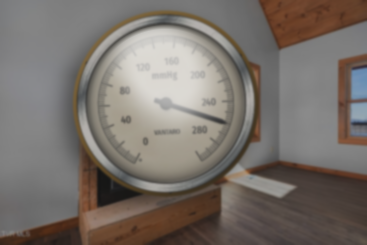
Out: 260mmHg
